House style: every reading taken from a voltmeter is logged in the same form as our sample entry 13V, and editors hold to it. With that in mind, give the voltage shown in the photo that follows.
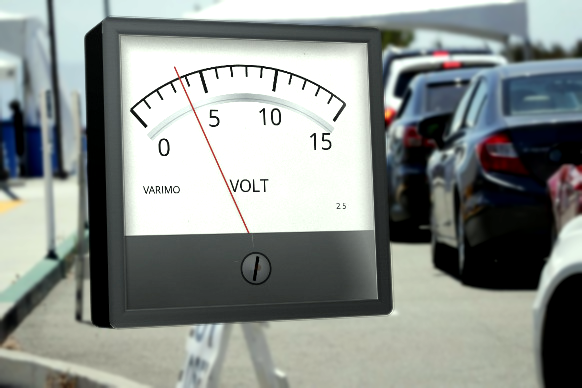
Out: 3.5V
